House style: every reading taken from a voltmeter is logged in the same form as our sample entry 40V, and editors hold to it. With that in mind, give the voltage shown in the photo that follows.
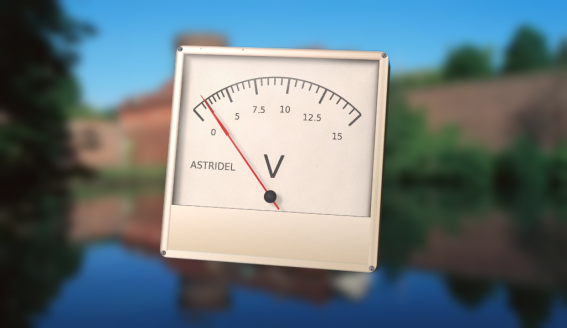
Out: 2.5V
